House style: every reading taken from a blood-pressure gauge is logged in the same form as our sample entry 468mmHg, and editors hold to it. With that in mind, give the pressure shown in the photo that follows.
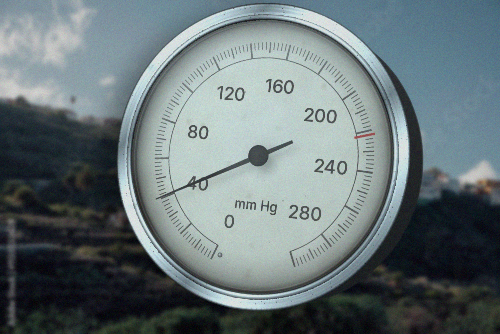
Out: 40mmHg
